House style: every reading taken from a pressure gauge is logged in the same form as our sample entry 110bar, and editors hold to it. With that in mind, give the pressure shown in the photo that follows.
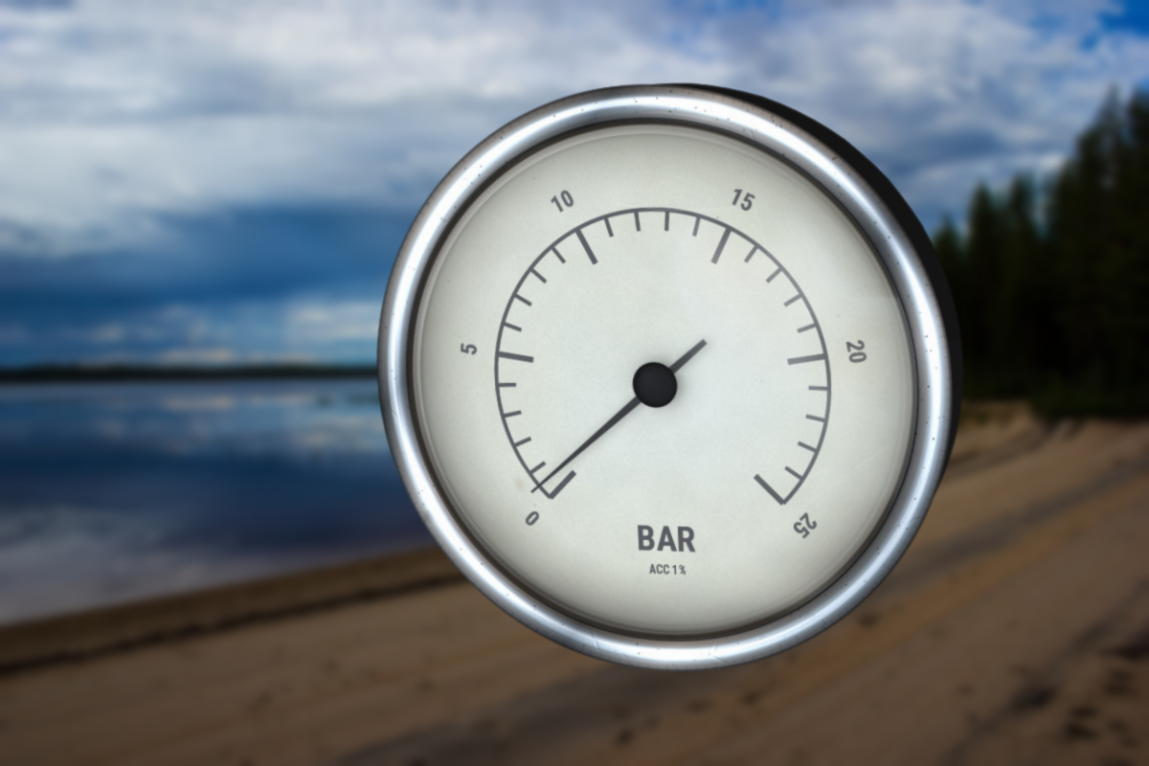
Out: 0.5bar
